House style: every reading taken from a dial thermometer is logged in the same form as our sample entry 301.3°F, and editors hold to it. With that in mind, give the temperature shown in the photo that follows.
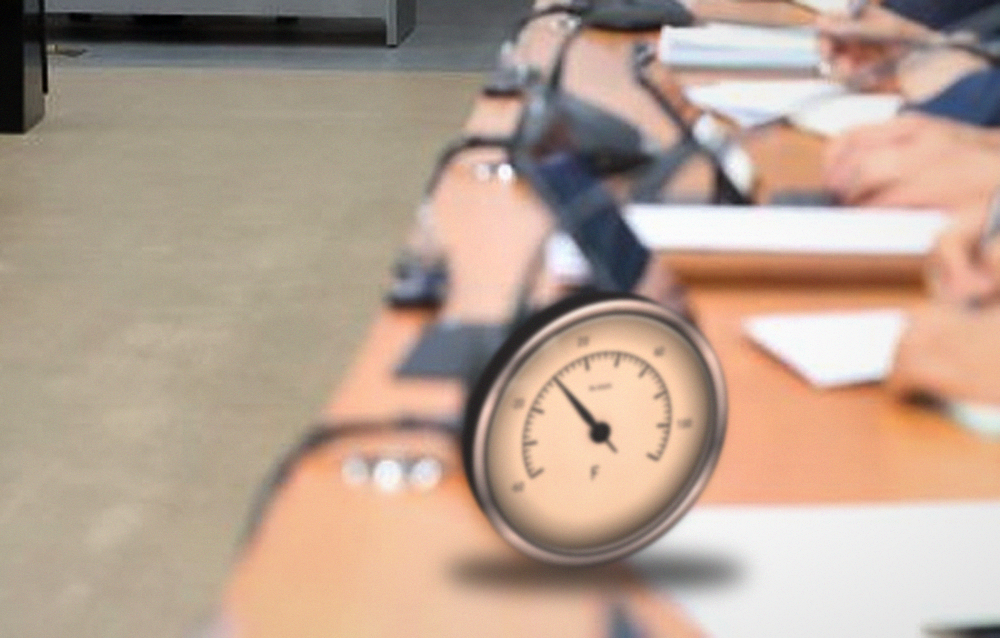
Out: 0°F
